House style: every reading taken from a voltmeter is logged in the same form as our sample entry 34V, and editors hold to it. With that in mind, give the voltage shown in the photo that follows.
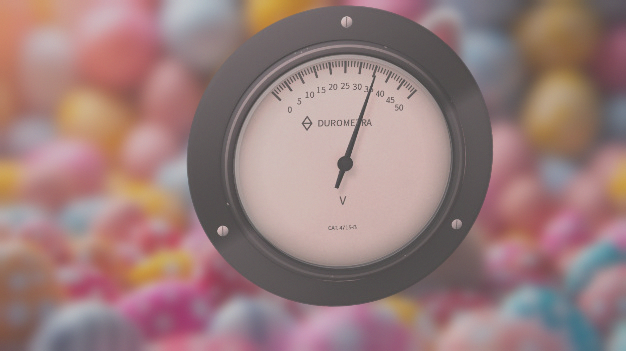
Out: 35V
